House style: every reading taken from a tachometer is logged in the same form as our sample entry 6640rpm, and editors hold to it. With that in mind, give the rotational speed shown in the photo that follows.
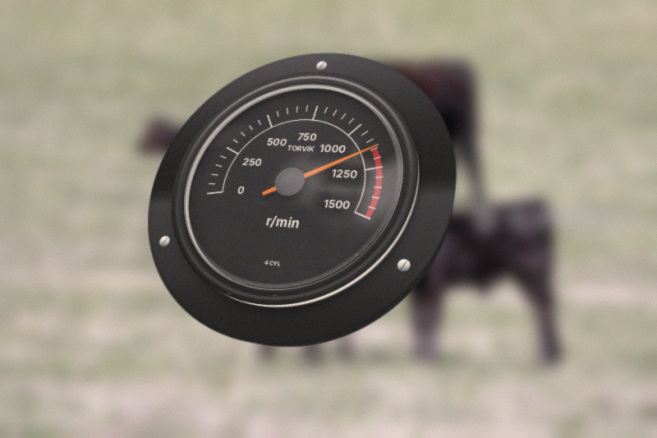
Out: 1150rpm
